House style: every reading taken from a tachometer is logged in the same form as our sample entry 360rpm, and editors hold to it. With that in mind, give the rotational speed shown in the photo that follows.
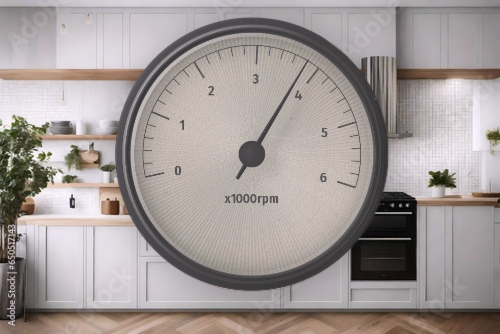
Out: 3800rpm
